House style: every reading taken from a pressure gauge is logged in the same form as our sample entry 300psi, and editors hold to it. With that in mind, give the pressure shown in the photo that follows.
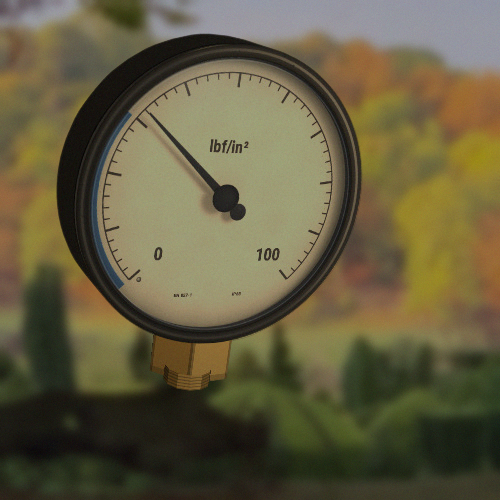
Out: 32psi
